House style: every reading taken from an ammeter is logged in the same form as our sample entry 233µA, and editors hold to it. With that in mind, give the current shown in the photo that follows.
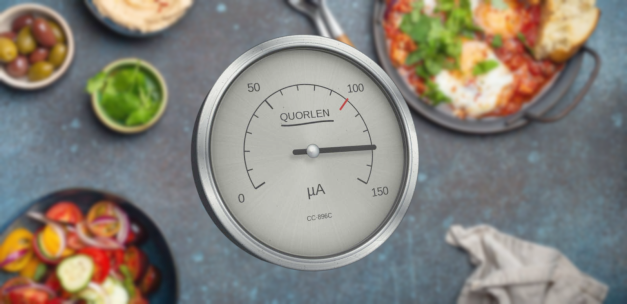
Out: 130µA
